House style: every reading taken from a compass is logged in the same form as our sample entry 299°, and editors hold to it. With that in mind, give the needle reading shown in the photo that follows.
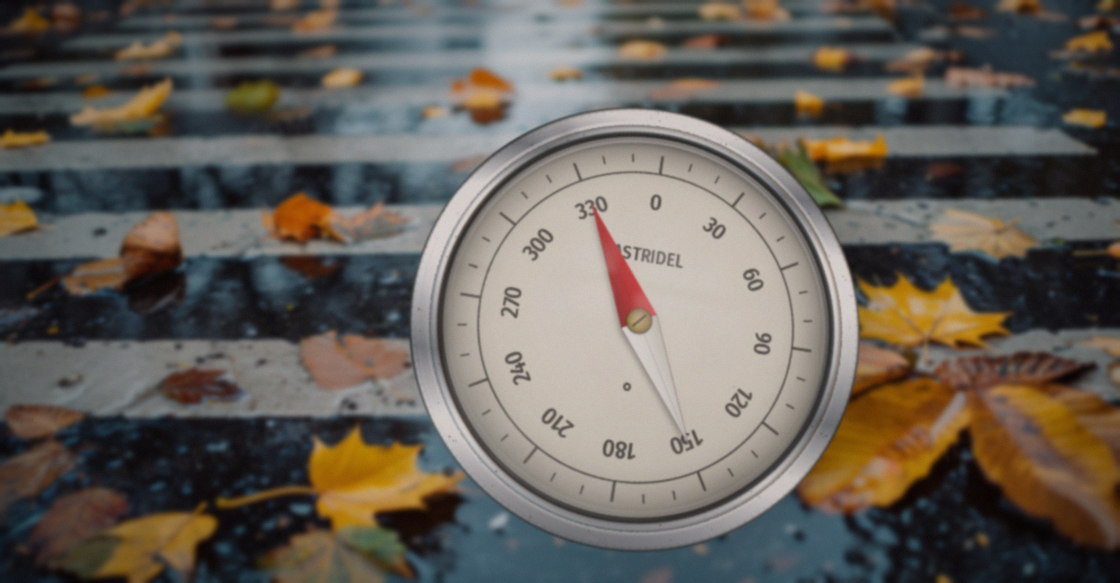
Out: 330°
